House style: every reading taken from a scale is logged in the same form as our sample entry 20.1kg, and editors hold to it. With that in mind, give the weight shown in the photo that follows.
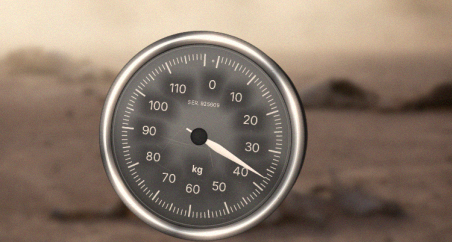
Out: 37kg
